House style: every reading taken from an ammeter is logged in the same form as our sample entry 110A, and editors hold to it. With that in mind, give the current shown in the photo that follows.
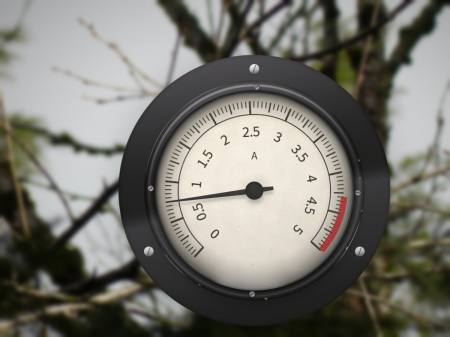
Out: 0.75A
